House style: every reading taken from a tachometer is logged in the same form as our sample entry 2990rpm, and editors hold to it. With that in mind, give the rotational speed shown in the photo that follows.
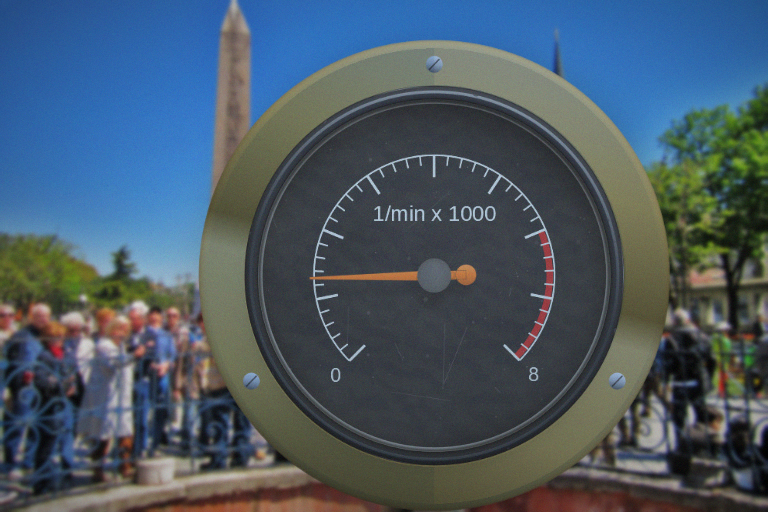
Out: 1300rpm
